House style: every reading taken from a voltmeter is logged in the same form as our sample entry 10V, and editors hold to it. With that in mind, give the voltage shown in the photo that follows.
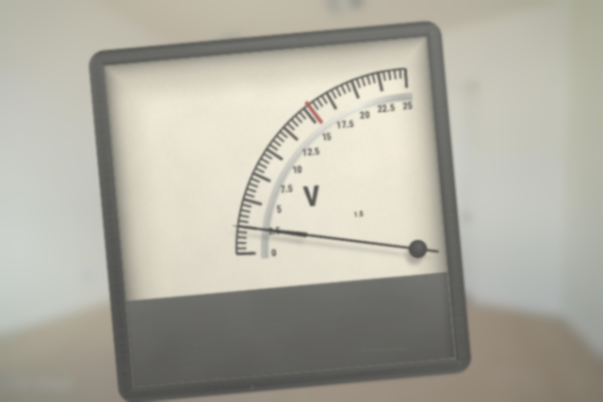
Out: 2.5V
